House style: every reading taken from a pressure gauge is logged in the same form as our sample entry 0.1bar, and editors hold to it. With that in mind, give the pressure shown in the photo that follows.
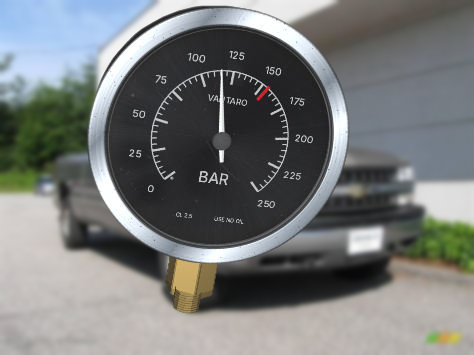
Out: 115bar
